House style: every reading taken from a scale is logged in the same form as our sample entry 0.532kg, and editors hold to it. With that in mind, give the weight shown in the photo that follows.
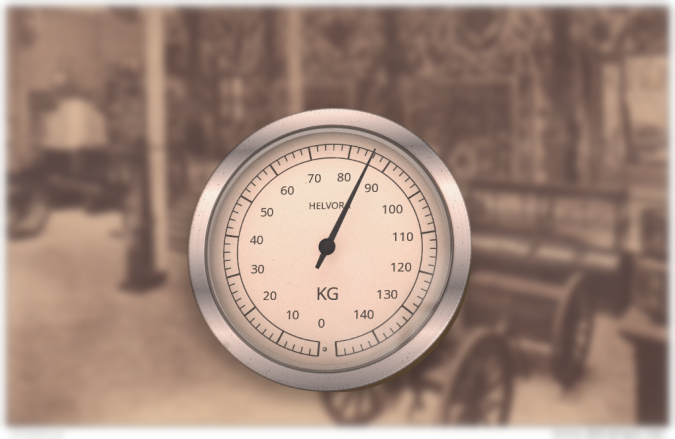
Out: 86kg
